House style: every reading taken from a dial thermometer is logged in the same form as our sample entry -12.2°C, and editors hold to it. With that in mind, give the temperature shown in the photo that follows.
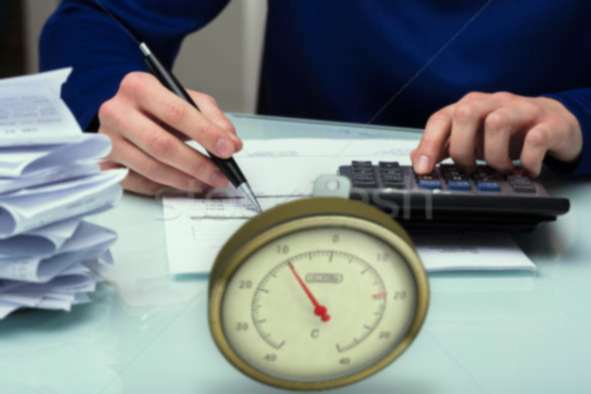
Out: -10°C
